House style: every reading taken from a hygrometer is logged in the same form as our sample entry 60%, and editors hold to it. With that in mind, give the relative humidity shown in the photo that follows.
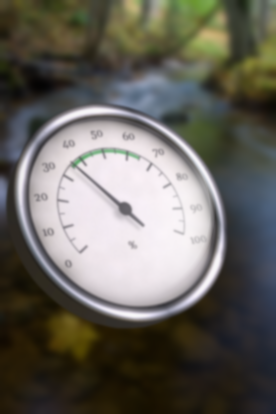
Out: 35%
